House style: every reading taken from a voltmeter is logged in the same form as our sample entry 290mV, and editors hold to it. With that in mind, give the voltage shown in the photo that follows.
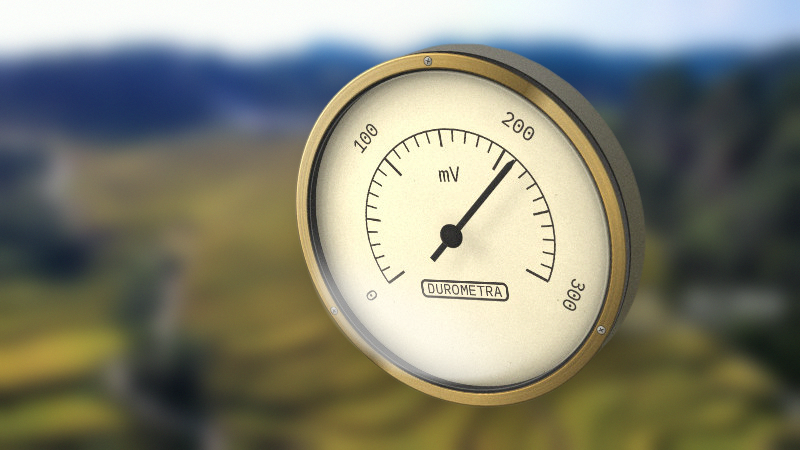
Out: 210mV
